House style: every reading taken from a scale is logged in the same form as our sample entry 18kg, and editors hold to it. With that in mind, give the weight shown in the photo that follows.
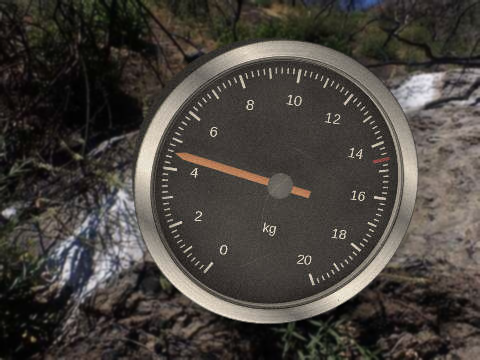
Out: 4.6kg
